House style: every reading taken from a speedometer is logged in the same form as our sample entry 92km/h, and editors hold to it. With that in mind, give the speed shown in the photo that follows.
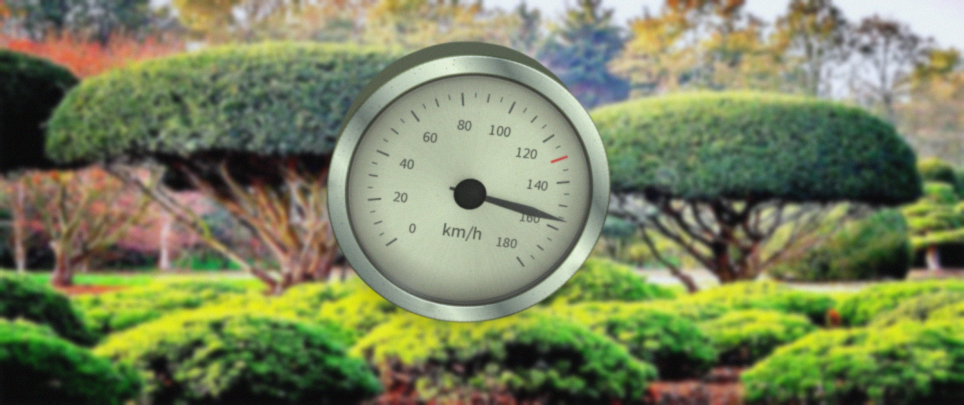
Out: 155km/h
